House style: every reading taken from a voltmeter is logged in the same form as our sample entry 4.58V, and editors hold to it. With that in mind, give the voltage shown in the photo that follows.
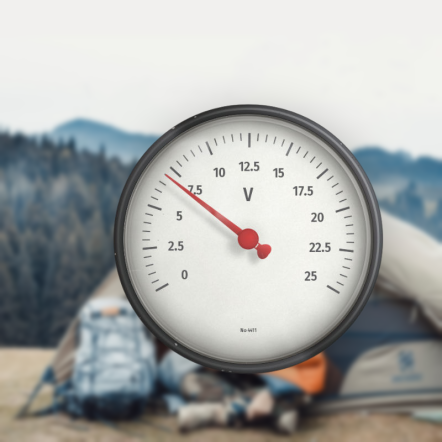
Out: 7V
